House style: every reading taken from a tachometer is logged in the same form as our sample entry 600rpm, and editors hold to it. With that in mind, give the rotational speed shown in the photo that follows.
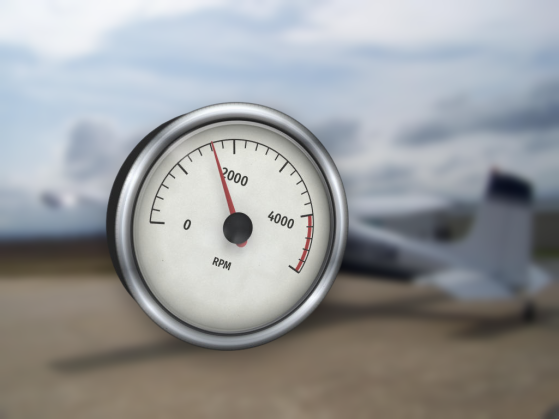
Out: 1600rpm
